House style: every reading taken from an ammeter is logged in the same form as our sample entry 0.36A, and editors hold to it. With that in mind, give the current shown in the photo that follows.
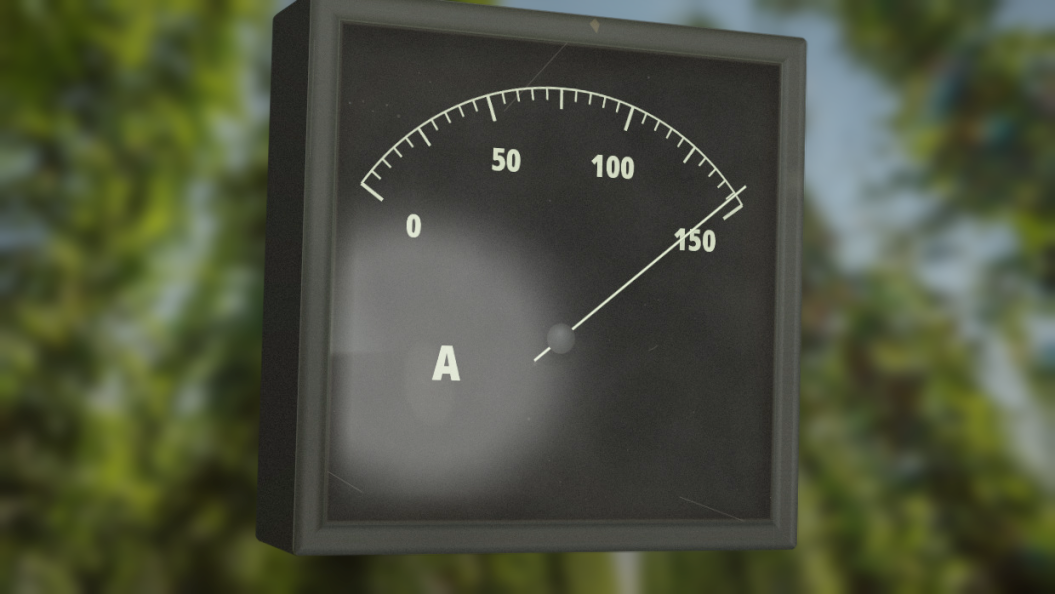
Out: 145A
